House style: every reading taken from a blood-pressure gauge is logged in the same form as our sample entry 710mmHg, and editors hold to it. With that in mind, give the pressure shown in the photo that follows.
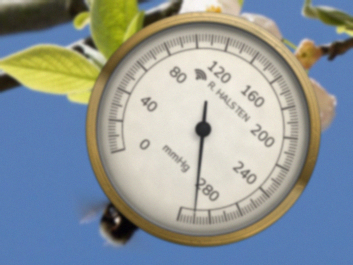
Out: 290mmHg
